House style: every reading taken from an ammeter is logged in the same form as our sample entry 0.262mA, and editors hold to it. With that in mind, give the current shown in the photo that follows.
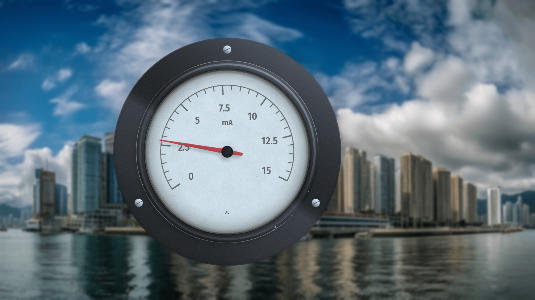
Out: 2.75mA
